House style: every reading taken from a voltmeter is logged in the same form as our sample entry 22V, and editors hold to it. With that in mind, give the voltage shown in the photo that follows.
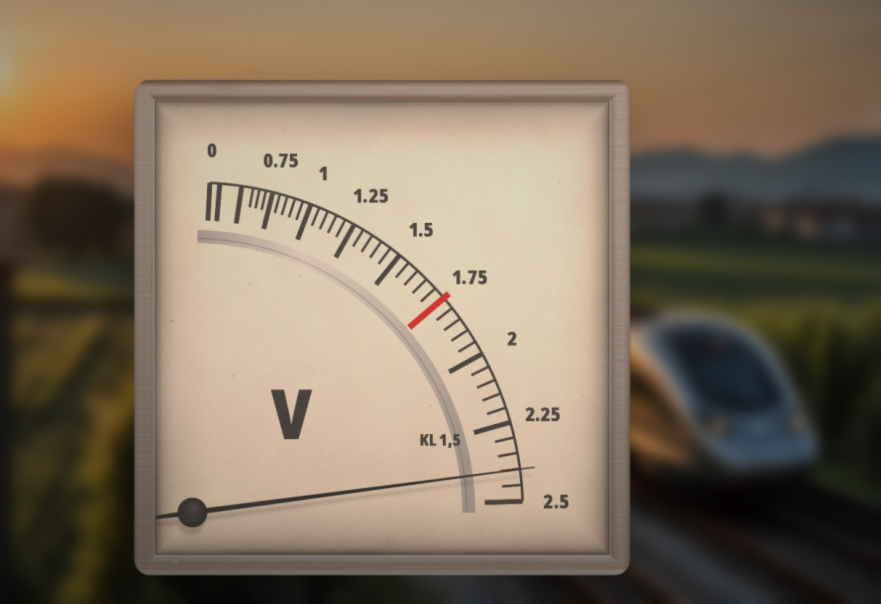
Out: 2.4V
